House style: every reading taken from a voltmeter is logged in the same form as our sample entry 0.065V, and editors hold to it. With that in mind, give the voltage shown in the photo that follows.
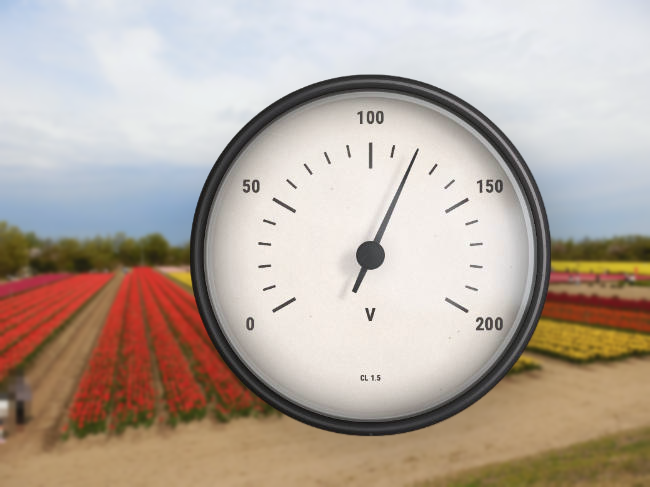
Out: 120V
